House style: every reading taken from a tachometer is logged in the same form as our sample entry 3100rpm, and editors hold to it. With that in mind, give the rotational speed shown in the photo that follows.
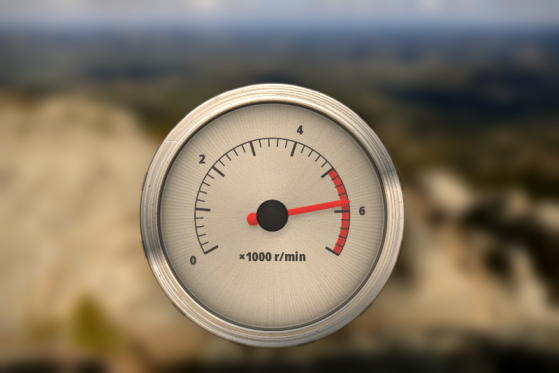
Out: 5800rpm
